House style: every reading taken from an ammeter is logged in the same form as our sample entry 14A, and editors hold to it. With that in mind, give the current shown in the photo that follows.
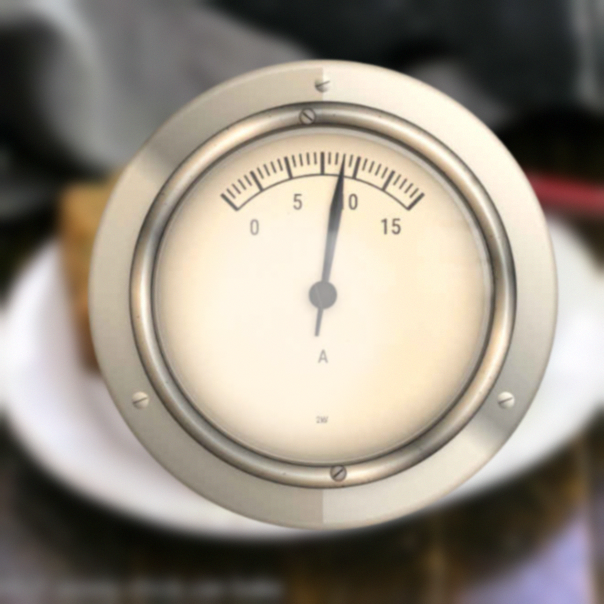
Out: 9A
